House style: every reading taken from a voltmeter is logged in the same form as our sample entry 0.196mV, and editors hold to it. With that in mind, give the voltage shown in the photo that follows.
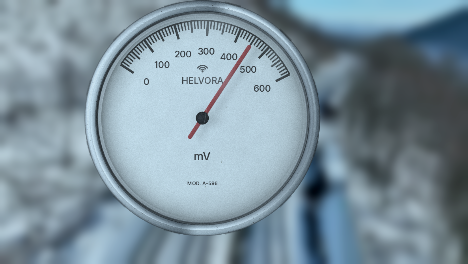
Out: 450mV
